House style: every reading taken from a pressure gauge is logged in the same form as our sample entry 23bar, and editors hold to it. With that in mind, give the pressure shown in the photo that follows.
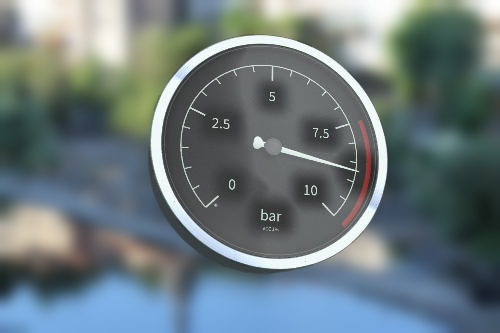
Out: 8.75bar
